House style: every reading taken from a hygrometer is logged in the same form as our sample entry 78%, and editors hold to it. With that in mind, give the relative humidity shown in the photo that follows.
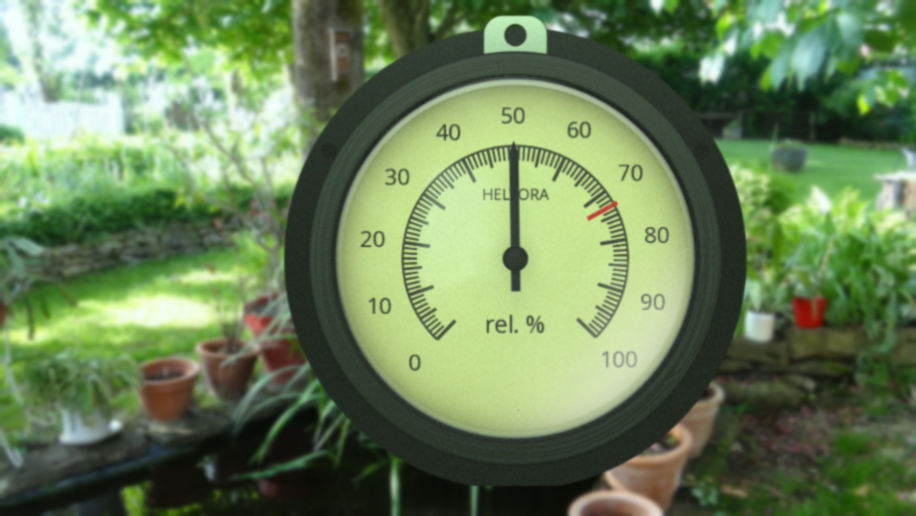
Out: 50%
